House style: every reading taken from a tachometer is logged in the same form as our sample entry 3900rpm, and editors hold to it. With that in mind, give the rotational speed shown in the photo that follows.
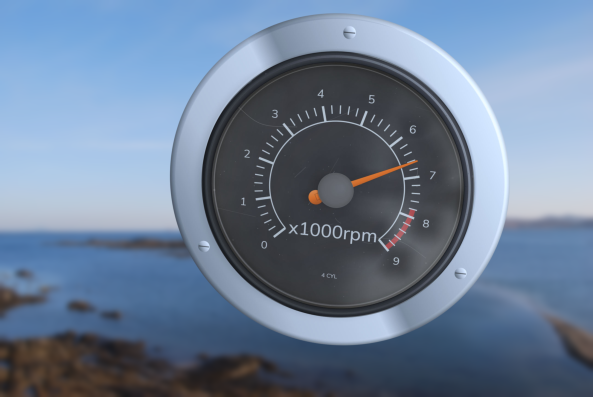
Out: 6600rpm
